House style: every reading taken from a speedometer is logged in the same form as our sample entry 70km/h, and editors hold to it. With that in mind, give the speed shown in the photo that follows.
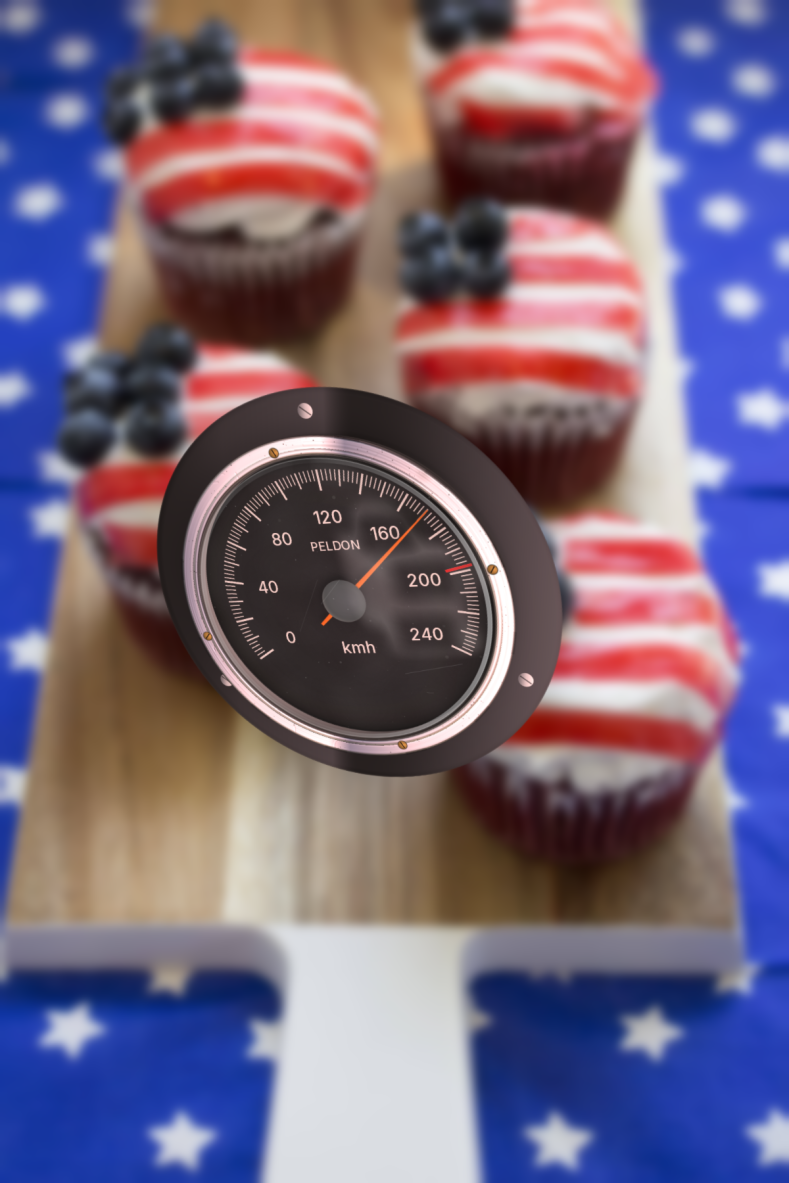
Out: 170km/h
